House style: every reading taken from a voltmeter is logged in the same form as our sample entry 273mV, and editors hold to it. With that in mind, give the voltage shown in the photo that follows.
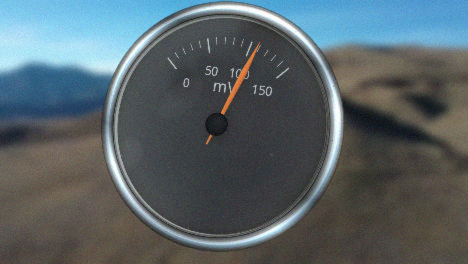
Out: 110mV
